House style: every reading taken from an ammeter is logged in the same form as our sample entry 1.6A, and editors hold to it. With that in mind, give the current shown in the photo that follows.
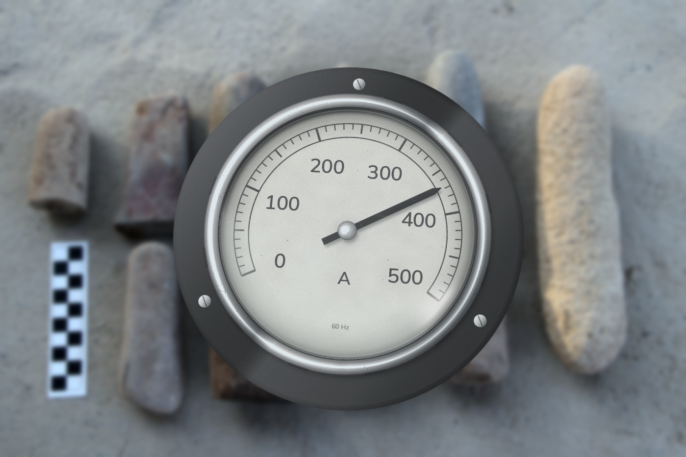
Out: 370A
